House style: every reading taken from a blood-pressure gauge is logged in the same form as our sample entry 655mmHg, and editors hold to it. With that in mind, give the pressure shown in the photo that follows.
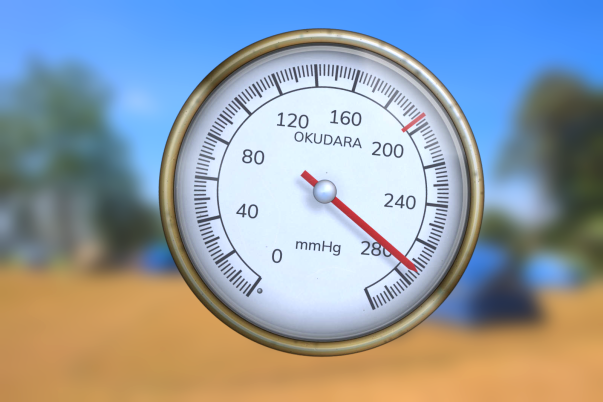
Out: 274mmHg
